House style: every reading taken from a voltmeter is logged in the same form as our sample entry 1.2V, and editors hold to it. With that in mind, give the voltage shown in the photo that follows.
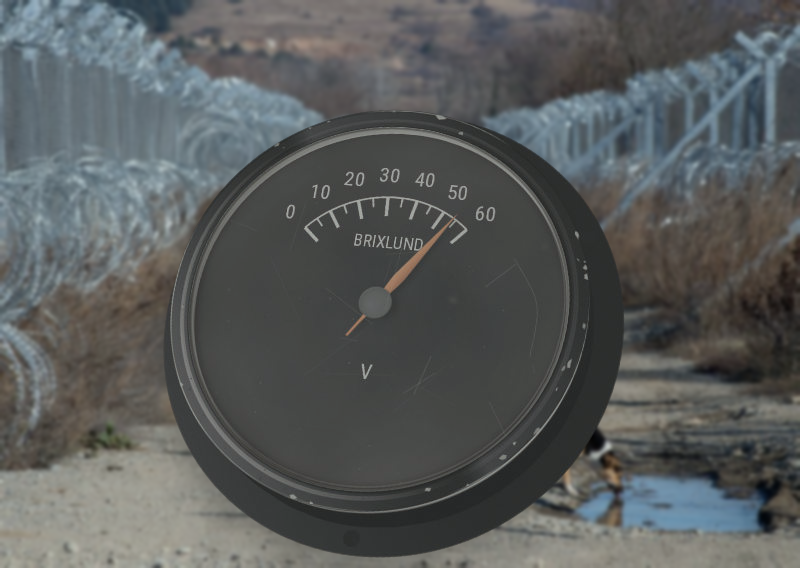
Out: 55V
